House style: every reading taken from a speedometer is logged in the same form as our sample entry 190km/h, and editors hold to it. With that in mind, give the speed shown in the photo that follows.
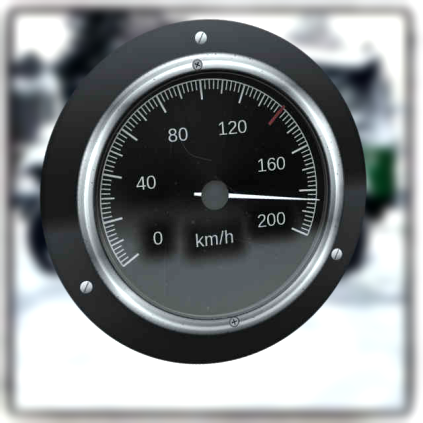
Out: 184km/h
